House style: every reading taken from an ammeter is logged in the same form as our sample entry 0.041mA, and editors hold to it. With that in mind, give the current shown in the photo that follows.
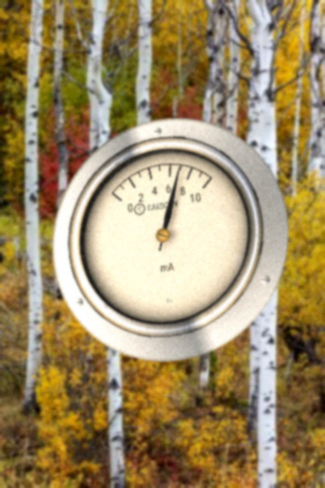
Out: 7mA
